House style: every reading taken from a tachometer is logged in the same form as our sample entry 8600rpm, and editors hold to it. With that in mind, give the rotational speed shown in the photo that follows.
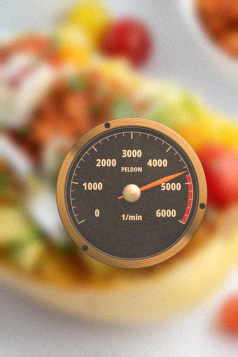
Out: 4700rpm
